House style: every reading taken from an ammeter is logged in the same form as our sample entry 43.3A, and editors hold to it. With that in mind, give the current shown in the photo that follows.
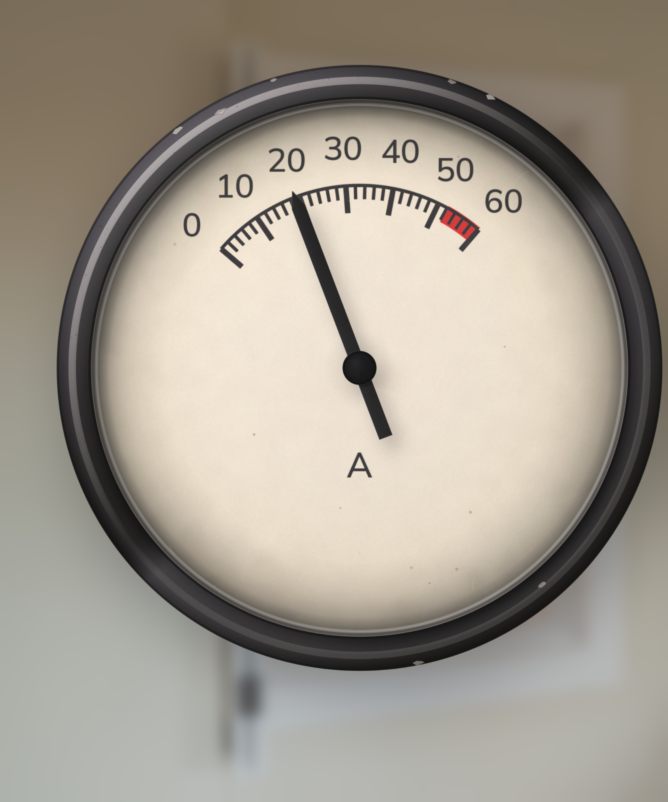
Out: 19A
